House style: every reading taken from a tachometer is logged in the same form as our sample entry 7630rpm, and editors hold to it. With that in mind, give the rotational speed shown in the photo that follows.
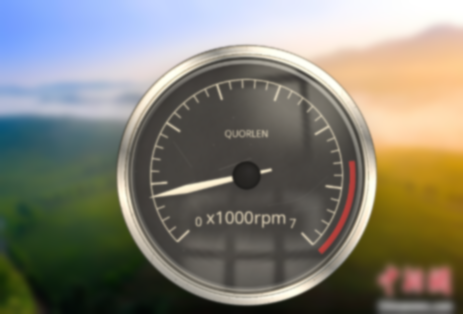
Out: 800rpm
